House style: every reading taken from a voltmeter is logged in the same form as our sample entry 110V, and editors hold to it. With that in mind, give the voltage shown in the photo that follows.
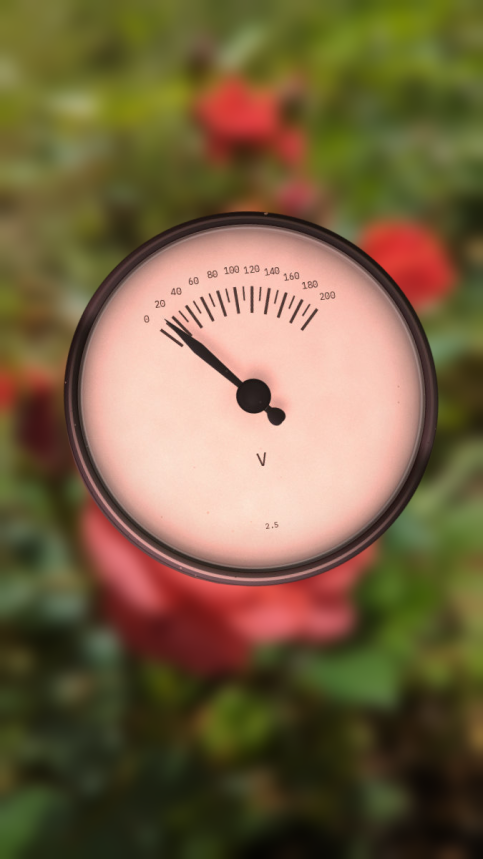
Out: 10V
